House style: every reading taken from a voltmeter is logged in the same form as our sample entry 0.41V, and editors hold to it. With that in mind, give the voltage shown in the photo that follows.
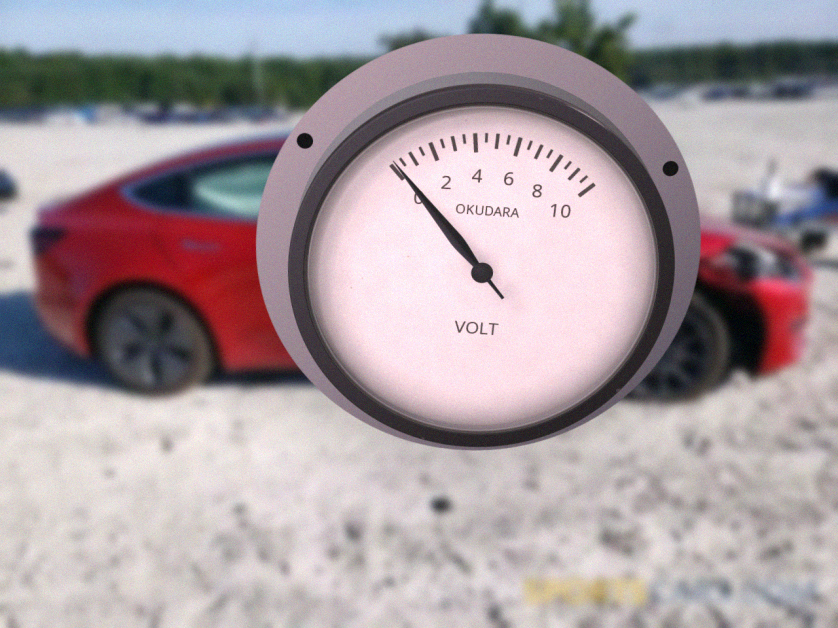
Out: 0.25V
